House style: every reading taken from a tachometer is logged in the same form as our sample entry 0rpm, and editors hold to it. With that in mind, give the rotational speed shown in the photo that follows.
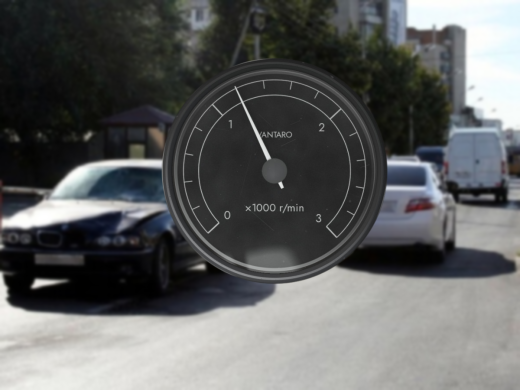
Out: 1200rpm
